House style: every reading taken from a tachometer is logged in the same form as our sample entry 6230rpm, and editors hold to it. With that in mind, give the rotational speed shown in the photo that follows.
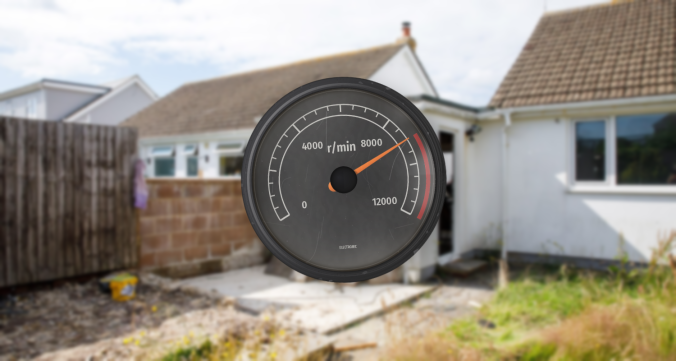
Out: 9000rpm
